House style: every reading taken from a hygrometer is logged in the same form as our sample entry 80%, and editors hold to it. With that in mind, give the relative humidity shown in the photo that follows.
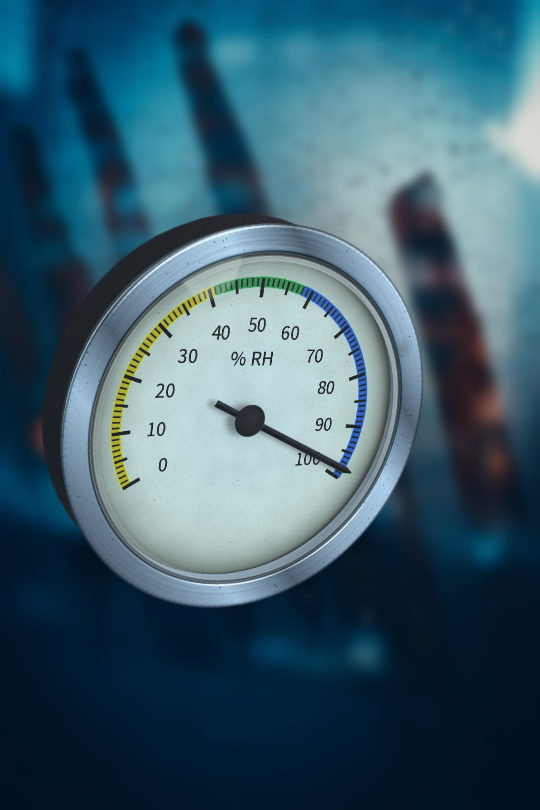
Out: 98%
